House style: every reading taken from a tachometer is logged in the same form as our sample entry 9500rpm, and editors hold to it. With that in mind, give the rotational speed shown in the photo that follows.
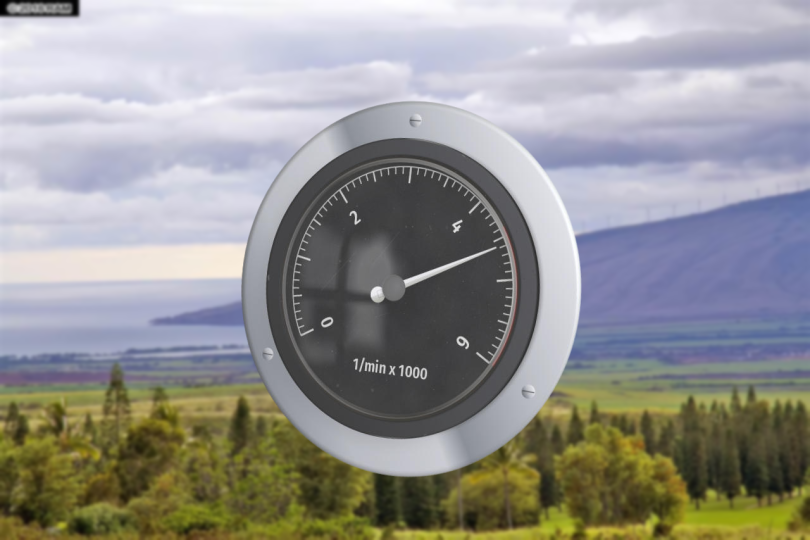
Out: 4600rpm
